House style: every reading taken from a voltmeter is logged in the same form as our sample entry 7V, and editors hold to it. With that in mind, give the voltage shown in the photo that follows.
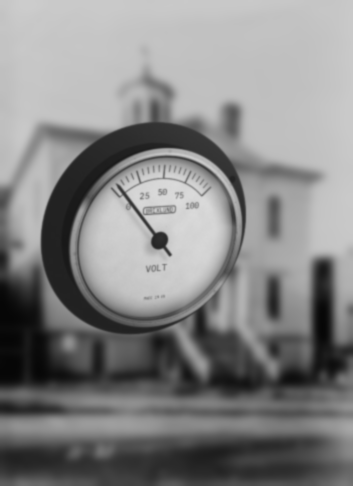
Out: 5V
